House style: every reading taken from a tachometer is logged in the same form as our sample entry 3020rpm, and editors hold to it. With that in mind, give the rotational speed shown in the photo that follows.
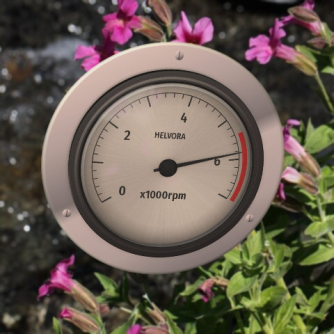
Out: 5800rpm
